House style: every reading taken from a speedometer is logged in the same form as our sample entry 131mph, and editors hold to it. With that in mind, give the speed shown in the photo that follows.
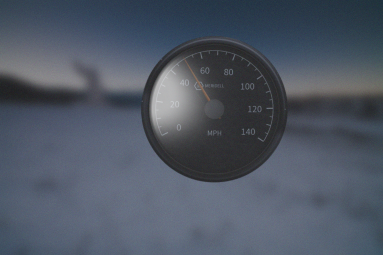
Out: 50mph
